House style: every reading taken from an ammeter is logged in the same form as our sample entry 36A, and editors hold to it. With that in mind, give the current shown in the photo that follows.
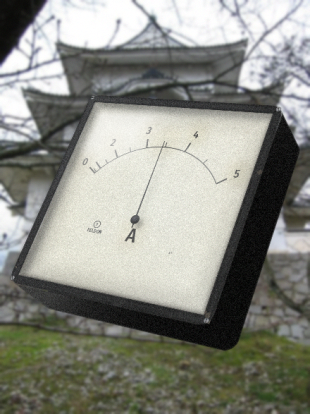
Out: 3.5A
